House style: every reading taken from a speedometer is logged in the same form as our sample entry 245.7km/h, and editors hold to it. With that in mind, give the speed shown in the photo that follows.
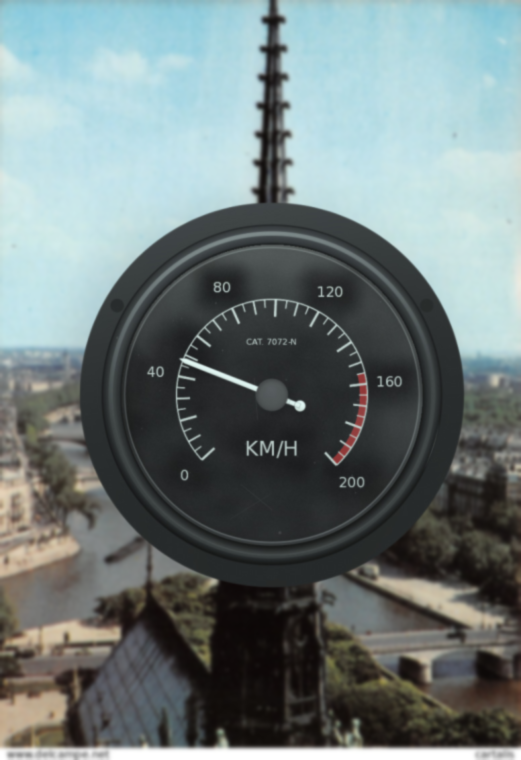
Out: 47.5km/h
